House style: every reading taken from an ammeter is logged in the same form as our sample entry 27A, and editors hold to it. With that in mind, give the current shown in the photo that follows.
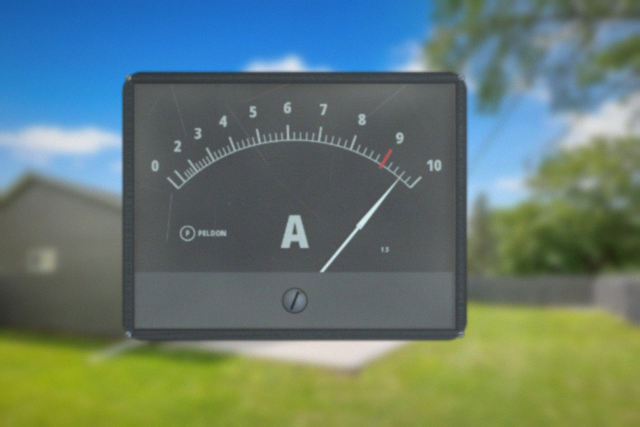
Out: 9.6A
